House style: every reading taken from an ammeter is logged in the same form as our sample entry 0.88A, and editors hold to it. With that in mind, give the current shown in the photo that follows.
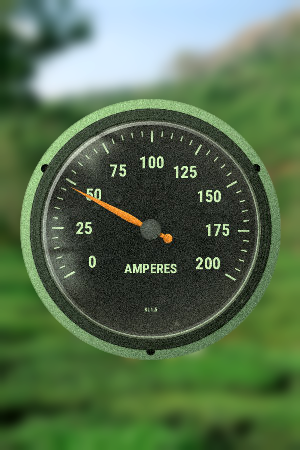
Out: 47.5A
